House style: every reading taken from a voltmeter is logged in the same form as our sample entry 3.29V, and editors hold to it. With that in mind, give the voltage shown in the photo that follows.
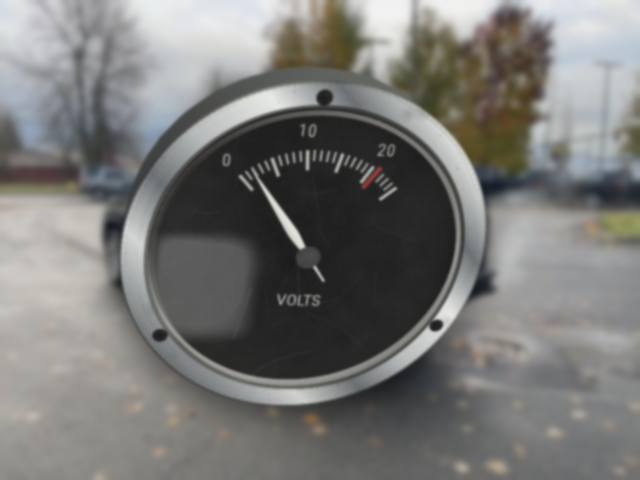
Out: 2V
